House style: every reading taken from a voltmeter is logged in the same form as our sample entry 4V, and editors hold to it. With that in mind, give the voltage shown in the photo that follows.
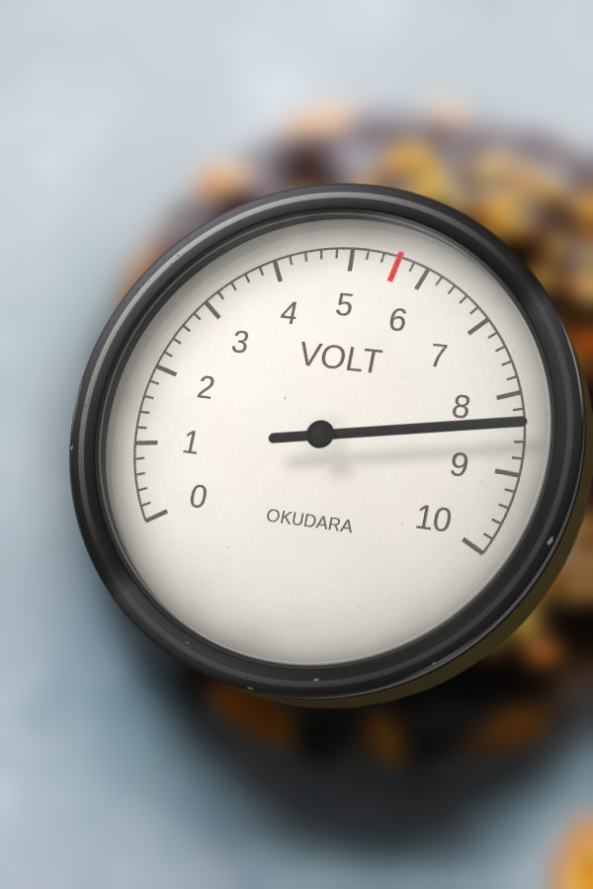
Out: 8.4V
